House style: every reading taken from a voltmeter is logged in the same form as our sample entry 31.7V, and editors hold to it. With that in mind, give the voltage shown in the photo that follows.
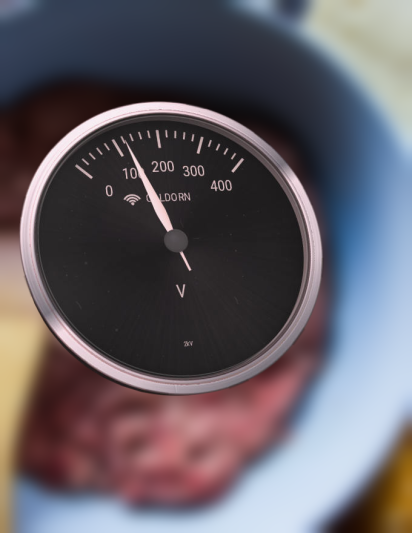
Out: 120V
